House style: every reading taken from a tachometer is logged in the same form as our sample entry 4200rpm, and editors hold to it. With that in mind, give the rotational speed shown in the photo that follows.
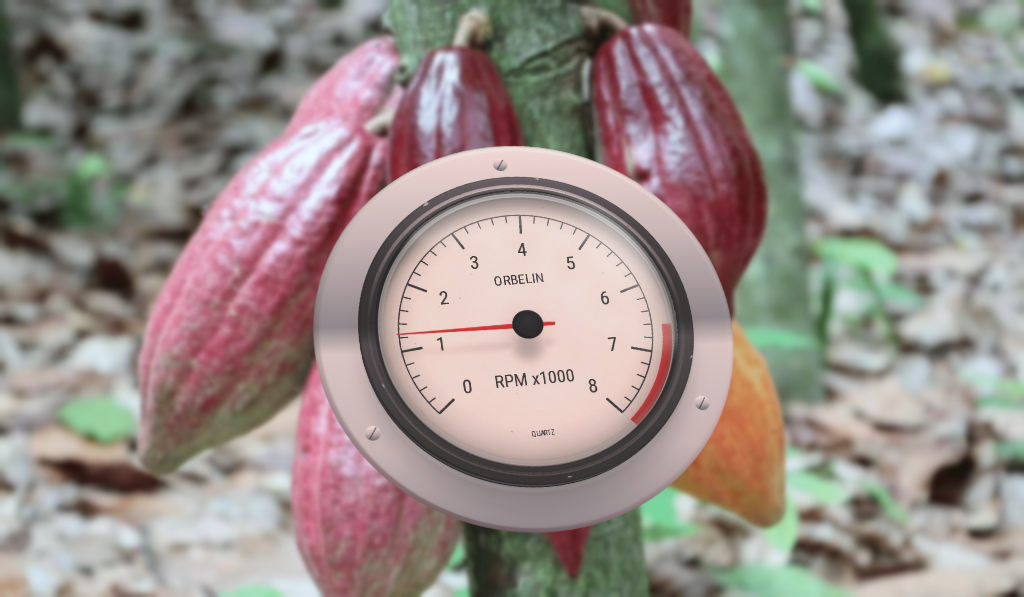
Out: 1200rpm
